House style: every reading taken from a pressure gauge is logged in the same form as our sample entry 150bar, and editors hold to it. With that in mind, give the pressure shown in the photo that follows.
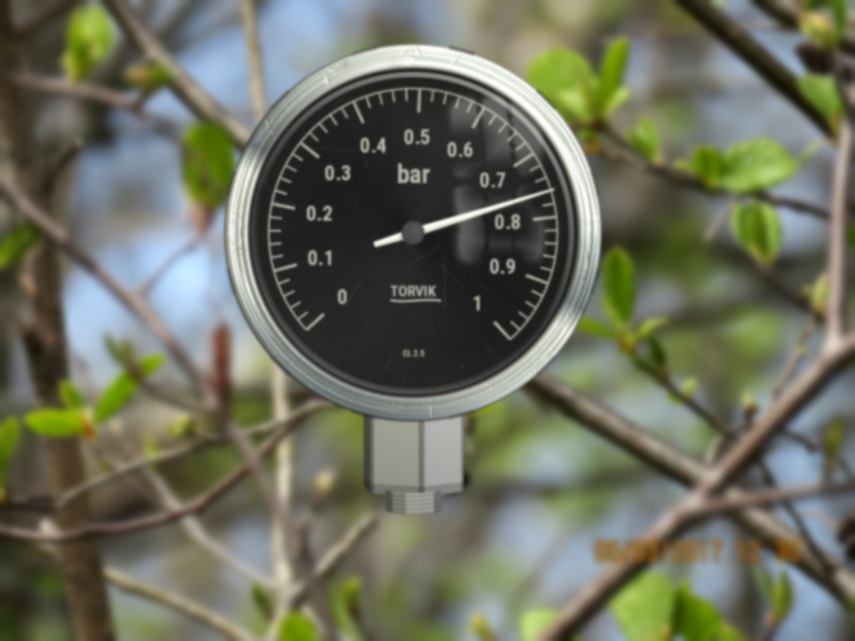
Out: 0.76bar
